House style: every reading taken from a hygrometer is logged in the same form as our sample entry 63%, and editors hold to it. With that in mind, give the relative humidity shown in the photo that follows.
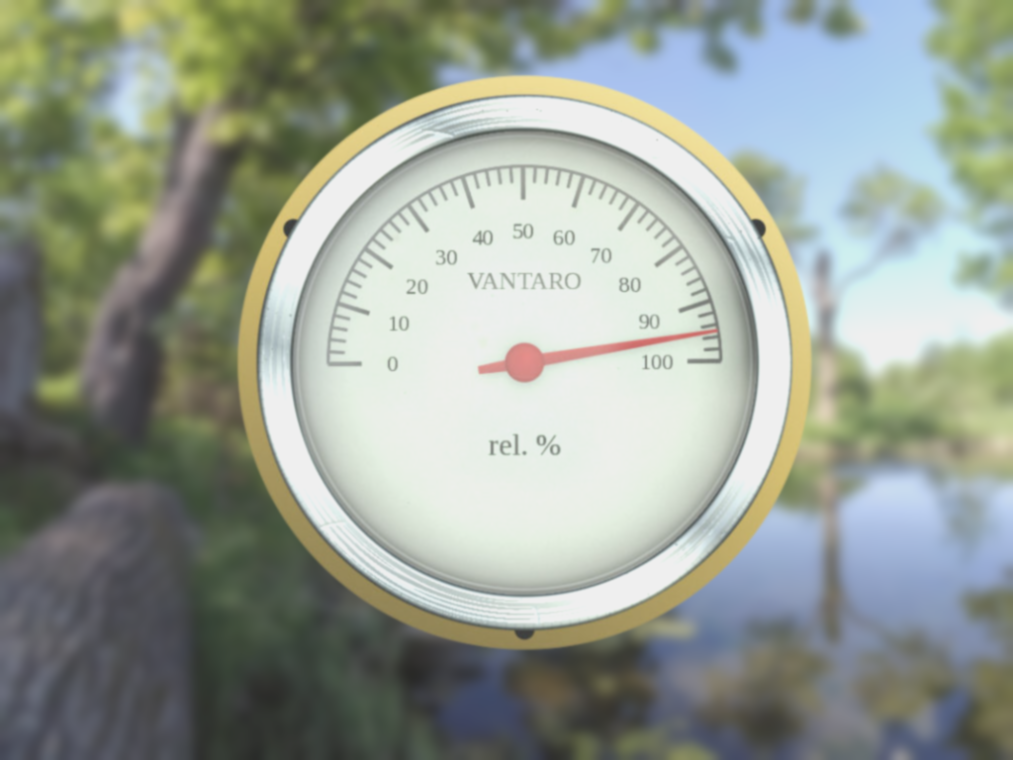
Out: 95%
